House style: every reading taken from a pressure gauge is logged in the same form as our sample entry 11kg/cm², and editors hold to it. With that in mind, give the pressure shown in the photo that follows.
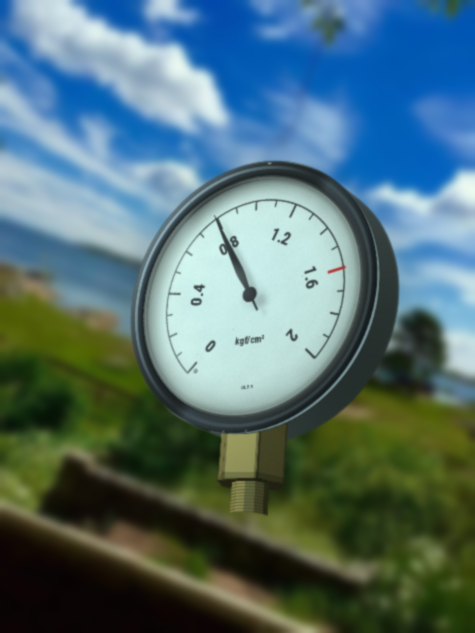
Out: 0.8kg/cm²
